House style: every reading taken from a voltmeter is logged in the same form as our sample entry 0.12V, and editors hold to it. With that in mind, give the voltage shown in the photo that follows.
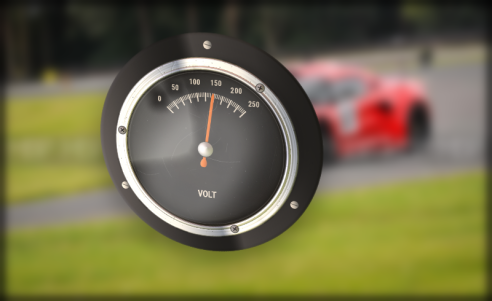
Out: 150V
